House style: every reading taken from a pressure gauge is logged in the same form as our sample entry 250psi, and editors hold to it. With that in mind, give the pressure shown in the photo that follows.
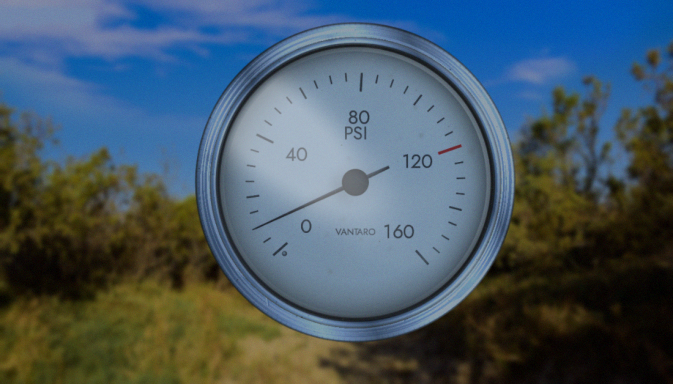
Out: 10psi
